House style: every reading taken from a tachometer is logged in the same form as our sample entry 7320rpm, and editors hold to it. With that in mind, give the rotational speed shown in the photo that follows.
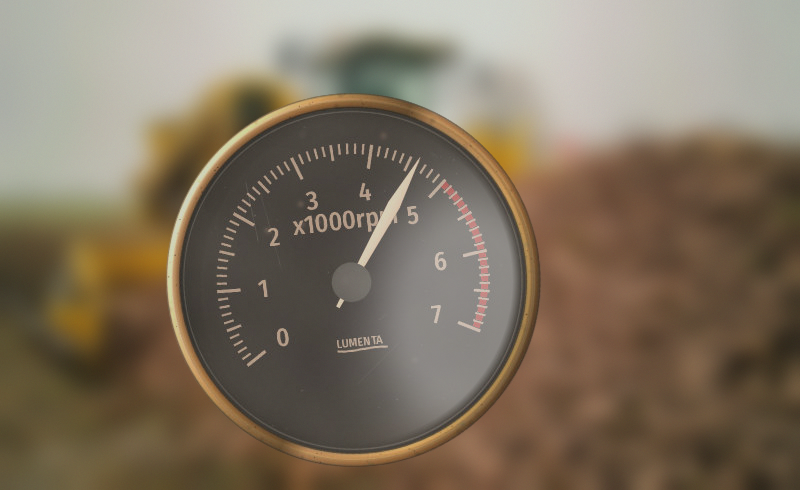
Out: 4600rpm
